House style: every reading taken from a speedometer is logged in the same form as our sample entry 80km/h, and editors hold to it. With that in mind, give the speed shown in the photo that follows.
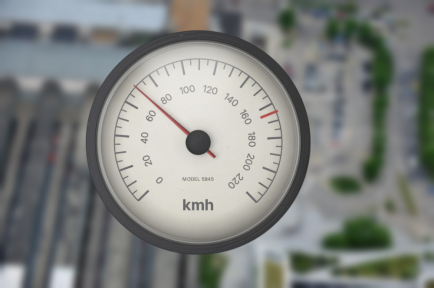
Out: 70km/h
